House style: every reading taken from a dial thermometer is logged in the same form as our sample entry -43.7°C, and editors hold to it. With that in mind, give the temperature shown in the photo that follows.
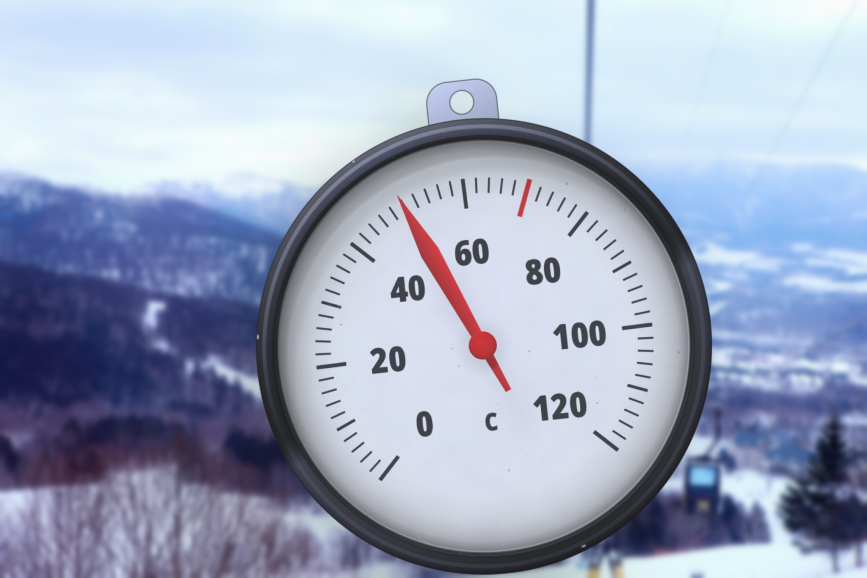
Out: 50°C
